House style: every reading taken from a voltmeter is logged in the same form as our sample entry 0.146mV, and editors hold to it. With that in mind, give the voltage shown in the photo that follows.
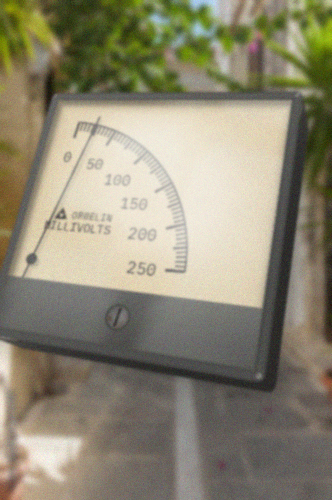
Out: 25mV
